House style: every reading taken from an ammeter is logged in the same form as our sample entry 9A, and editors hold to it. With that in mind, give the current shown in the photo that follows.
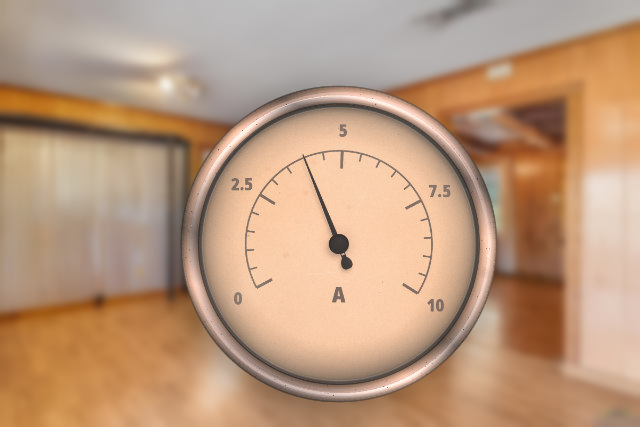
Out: 4A
